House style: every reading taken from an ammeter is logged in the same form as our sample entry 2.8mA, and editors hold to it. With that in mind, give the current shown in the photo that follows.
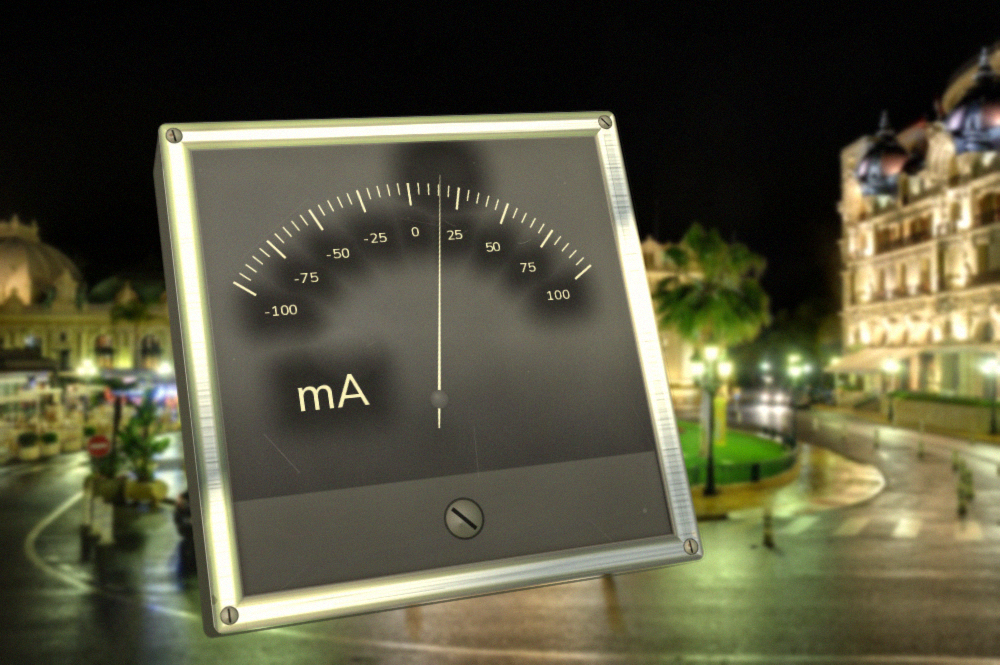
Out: 15mA
